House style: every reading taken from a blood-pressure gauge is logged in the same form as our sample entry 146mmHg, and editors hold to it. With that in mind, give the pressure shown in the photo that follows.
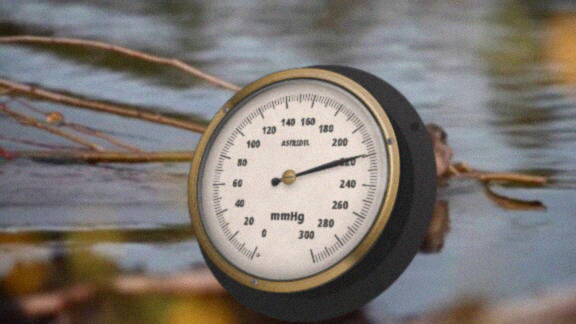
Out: 220mmHg
